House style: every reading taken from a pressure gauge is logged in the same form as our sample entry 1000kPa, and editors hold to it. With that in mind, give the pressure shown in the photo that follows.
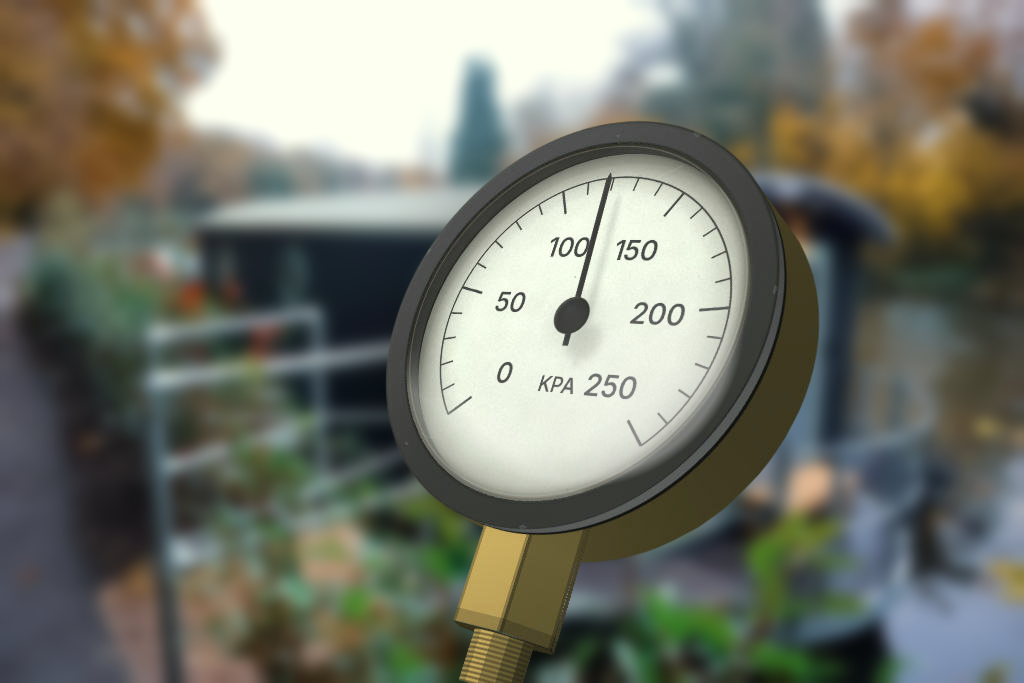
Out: 120kPa
